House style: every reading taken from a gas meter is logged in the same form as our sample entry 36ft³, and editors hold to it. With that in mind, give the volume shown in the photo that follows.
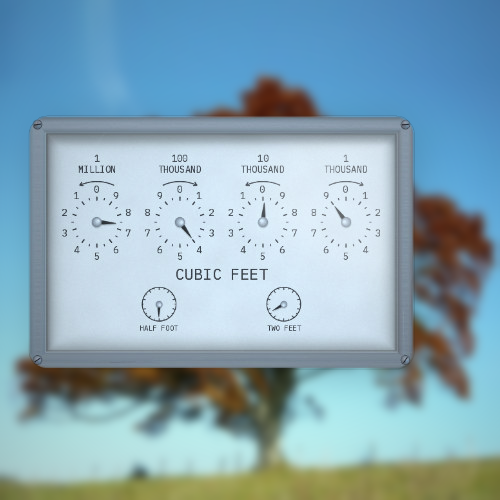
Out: 739900ft³
